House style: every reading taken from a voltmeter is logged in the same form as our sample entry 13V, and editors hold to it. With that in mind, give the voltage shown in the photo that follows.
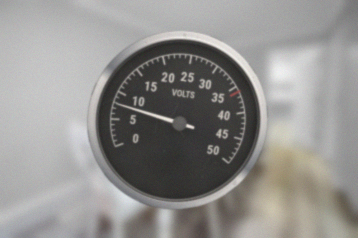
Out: 8V
